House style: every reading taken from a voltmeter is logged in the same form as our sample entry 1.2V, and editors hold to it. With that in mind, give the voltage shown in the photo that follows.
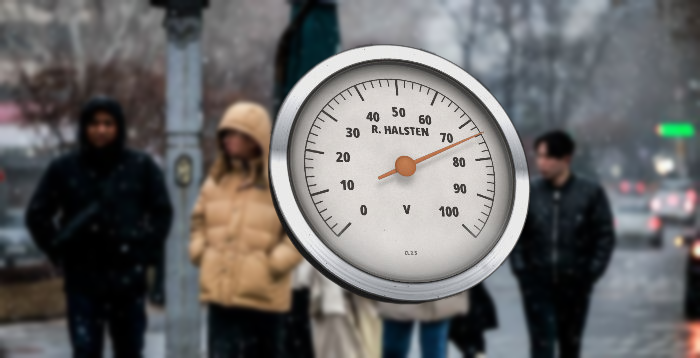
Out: 74V
